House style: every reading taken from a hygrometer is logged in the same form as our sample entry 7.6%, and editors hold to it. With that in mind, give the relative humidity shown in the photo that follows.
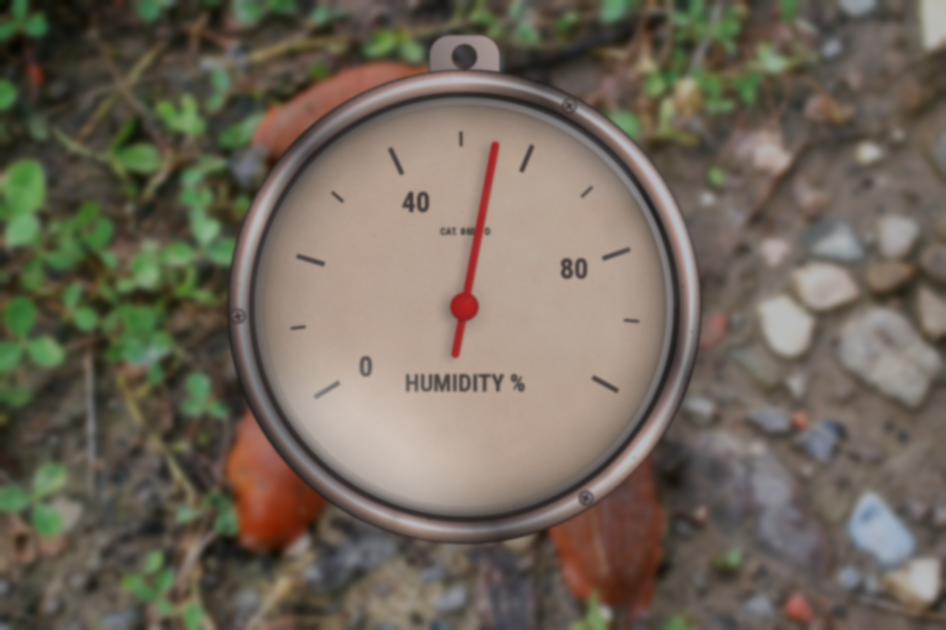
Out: 55%
